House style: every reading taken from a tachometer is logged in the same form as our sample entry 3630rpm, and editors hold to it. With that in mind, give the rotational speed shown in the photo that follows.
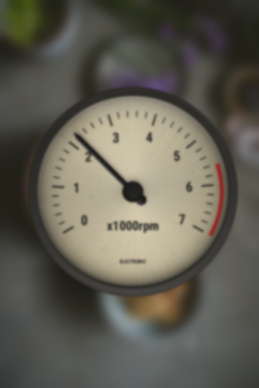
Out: 2200rpm
